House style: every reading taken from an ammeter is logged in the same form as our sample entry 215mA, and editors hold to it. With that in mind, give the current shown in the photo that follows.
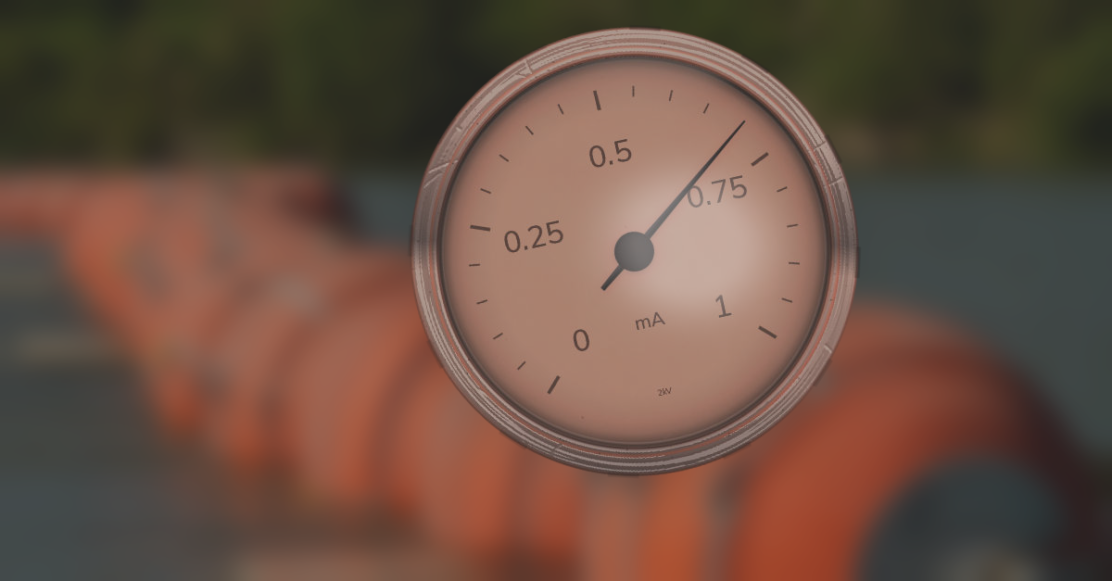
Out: 0.7mA
